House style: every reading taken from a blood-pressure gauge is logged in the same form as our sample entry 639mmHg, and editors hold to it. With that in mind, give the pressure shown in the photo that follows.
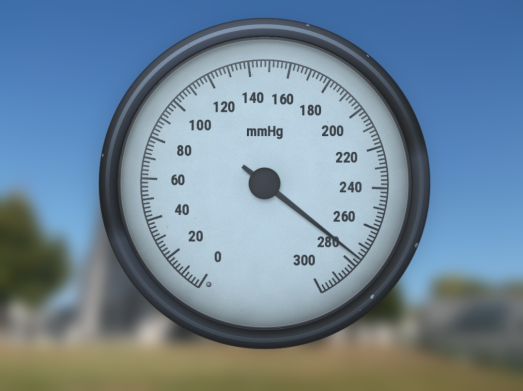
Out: 276mmHg
